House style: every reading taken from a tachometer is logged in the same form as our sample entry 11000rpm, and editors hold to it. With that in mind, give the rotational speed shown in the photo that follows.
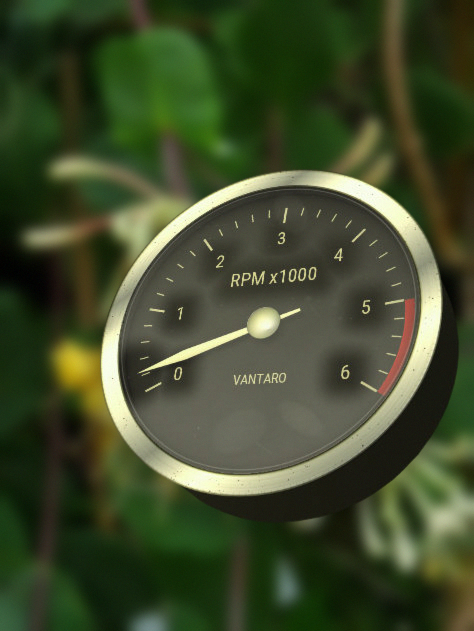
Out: 200rpm
